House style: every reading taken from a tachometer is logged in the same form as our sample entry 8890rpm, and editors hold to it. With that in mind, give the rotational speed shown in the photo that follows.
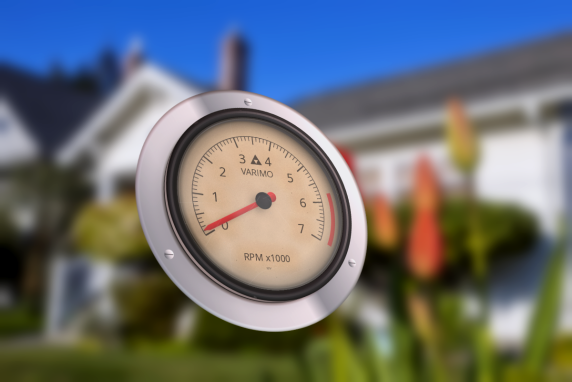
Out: 100rpm
